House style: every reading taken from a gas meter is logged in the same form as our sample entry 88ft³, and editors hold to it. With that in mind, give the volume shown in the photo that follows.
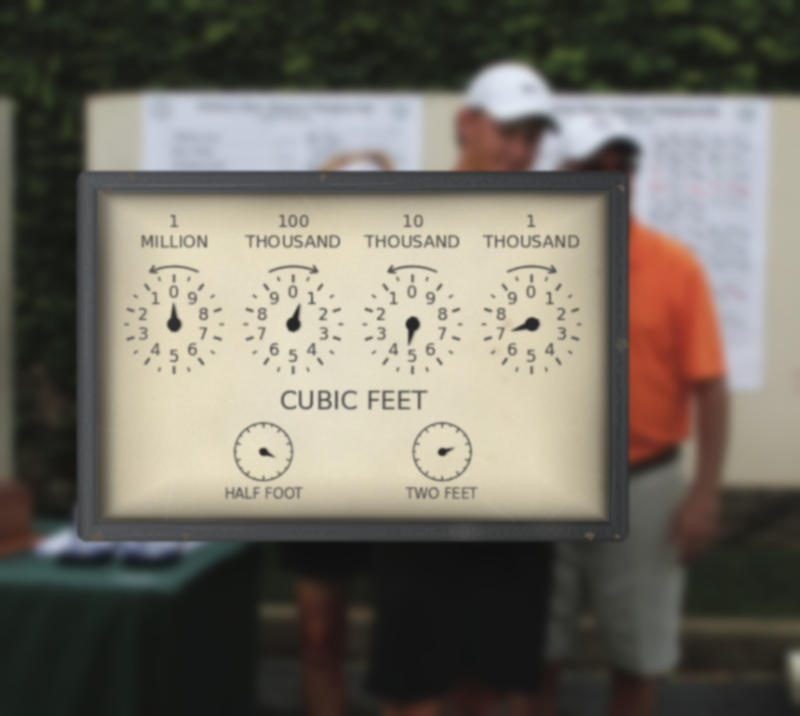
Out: 4700ft³
